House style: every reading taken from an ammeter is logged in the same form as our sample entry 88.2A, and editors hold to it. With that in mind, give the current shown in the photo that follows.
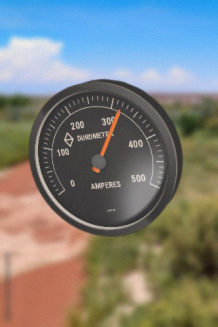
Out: 320A
